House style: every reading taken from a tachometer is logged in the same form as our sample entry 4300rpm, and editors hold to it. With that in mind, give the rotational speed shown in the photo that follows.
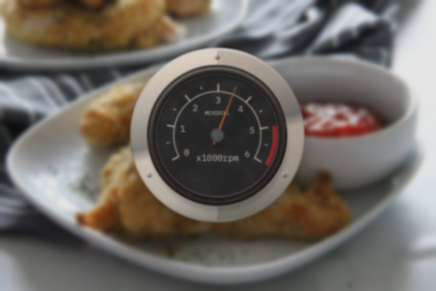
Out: 3500rpm
